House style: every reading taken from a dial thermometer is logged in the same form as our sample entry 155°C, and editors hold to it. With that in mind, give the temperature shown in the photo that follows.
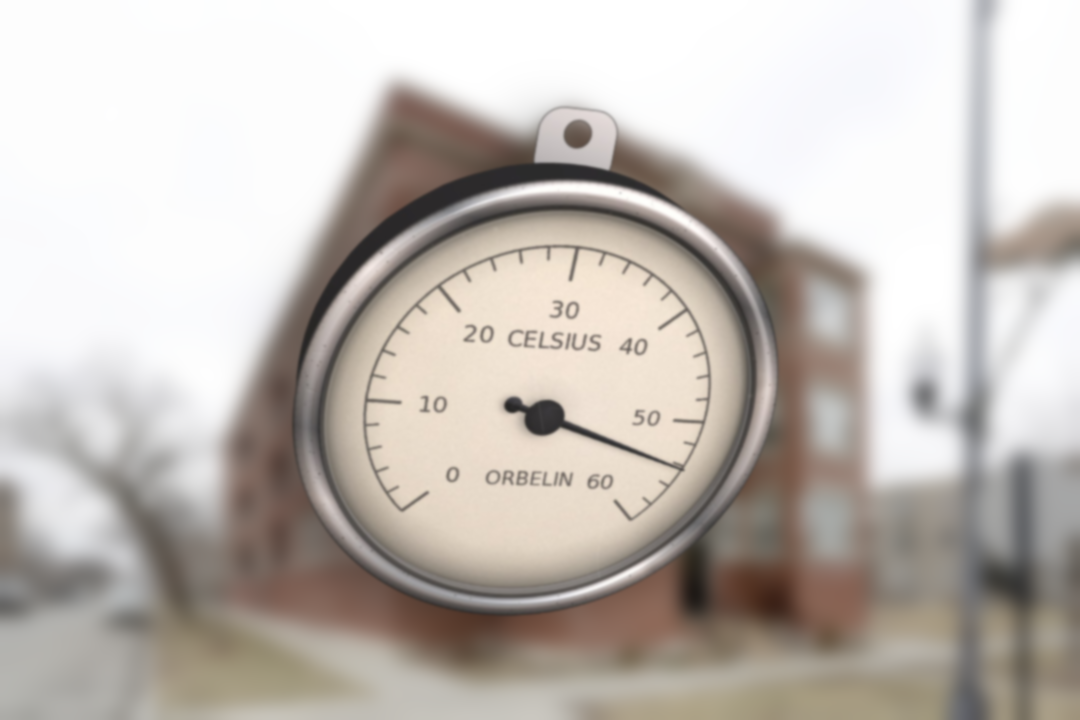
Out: 54°C
